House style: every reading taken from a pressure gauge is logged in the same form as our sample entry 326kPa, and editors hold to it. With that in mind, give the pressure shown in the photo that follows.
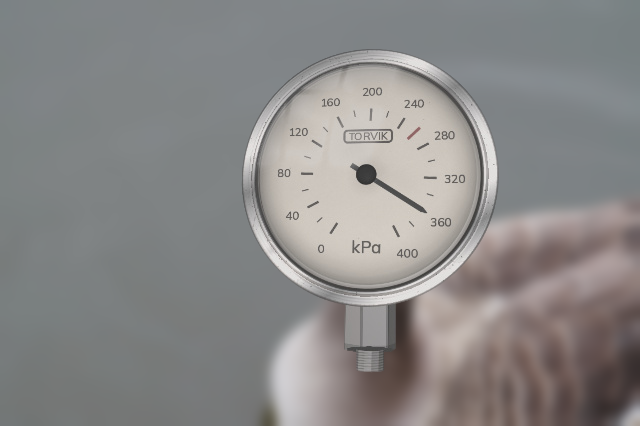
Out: 360kPa
